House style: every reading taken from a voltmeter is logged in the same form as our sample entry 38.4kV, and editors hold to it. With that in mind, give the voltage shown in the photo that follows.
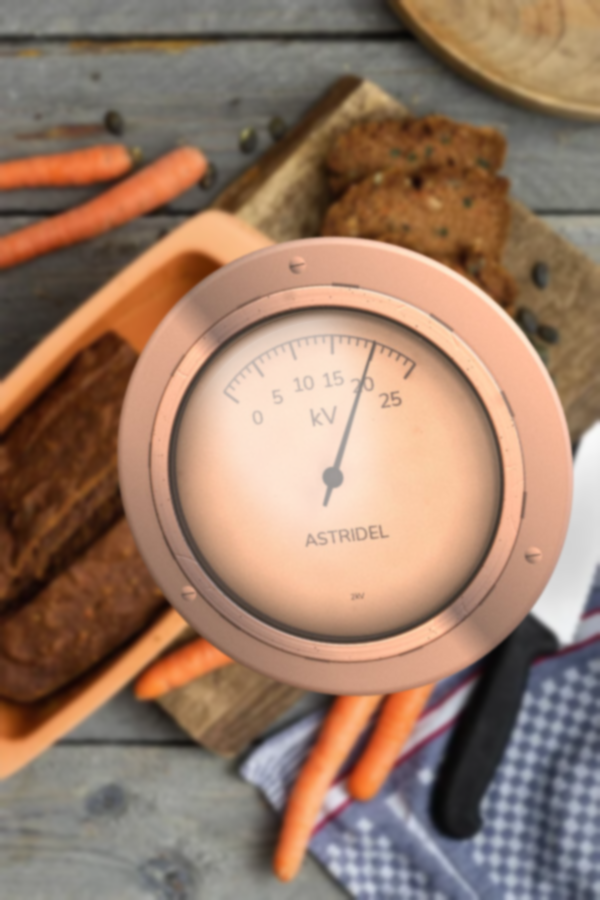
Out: 20kV
